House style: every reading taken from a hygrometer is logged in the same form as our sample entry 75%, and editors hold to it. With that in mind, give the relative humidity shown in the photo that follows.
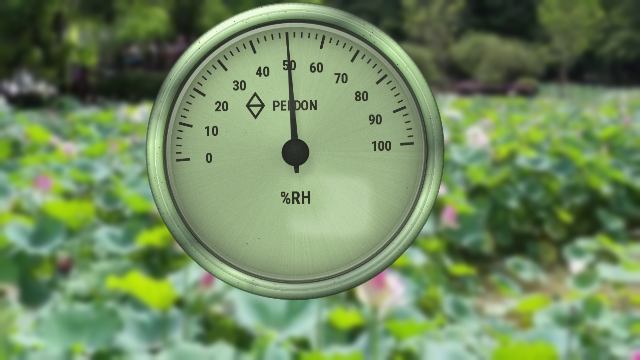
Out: 50%
